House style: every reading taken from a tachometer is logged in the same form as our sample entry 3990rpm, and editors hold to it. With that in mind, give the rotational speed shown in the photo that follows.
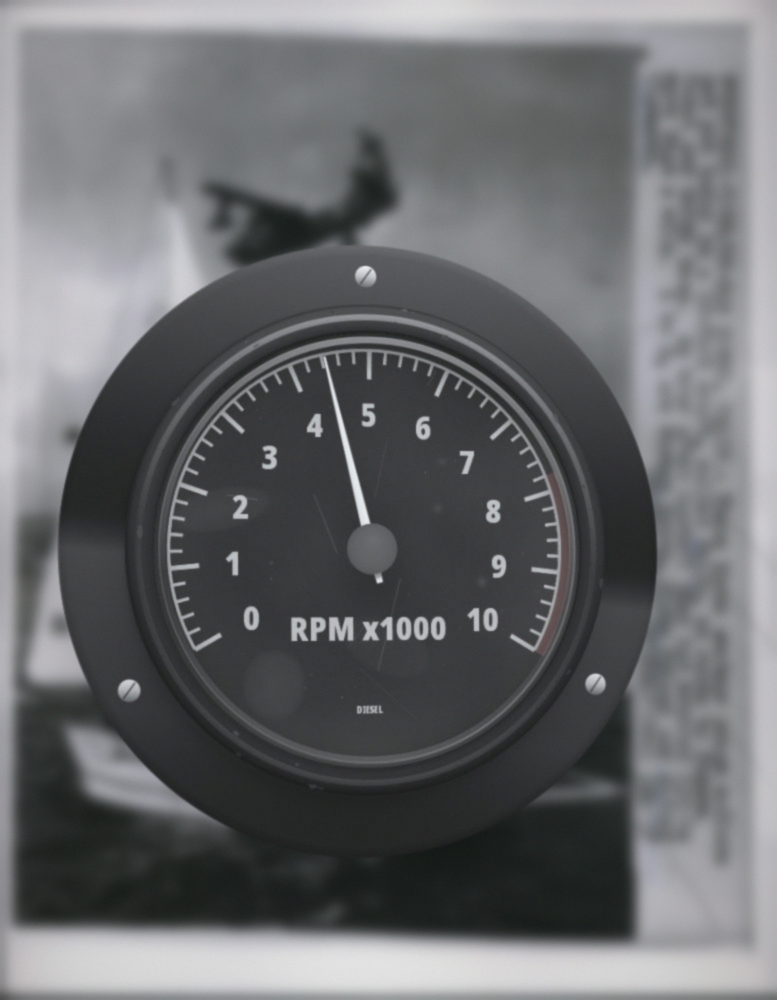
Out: 4400rpm
